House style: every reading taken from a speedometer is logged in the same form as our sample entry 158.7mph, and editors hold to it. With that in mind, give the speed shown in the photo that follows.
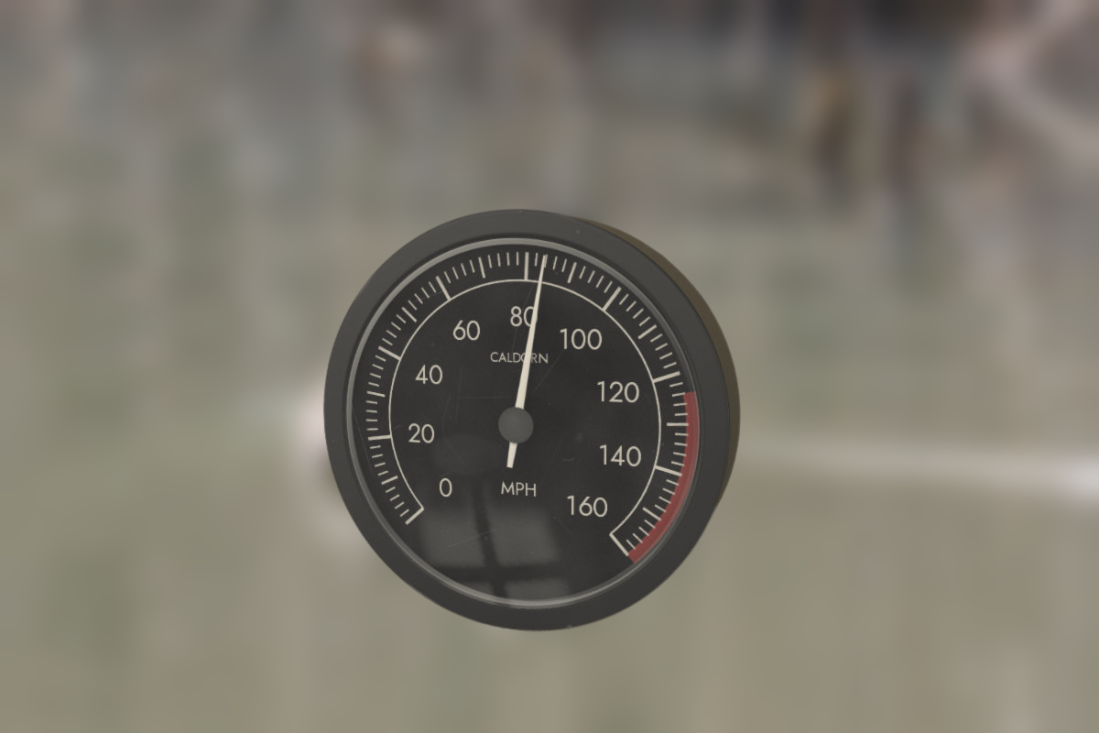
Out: 84mph
